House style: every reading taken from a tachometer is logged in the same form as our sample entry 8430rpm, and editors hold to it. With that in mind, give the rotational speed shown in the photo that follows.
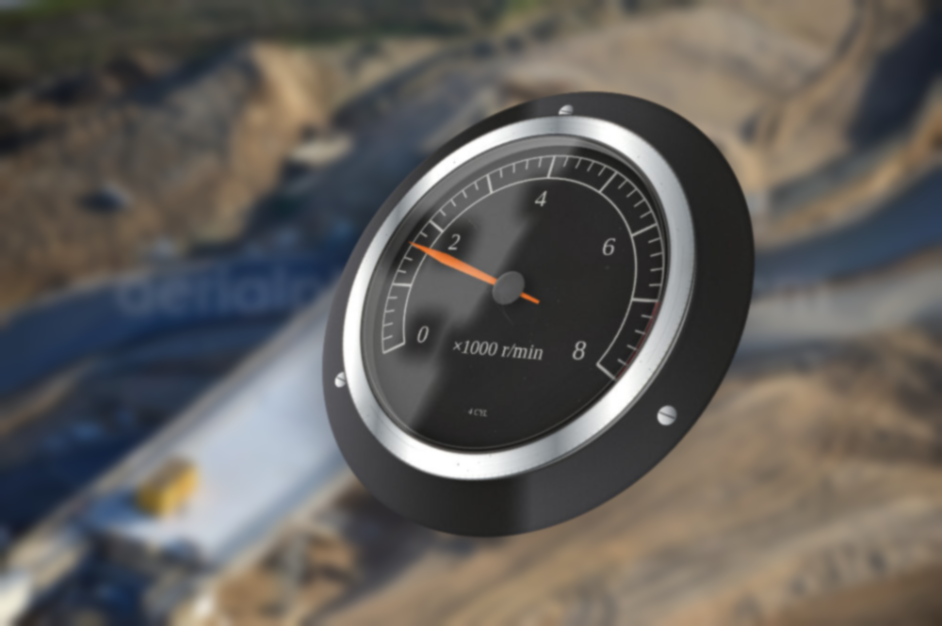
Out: 1600rpm
